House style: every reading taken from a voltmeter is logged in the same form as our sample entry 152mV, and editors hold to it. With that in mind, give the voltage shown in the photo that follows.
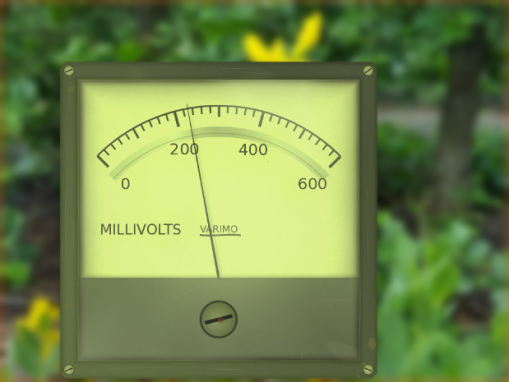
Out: 230mV
